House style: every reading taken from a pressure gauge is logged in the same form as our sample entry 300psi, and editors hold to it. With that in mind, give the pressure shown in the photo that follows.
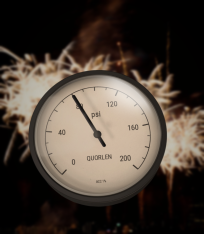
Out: 80psi
